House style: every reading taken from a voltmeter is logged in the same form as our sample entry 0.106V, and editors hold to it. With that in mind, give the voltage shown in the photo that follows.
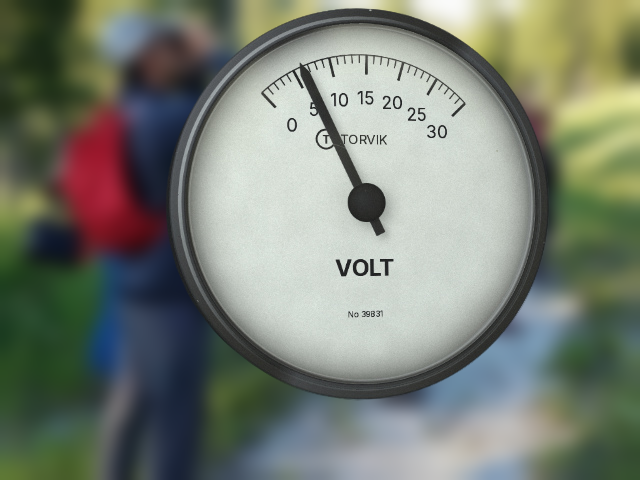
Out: 6V
